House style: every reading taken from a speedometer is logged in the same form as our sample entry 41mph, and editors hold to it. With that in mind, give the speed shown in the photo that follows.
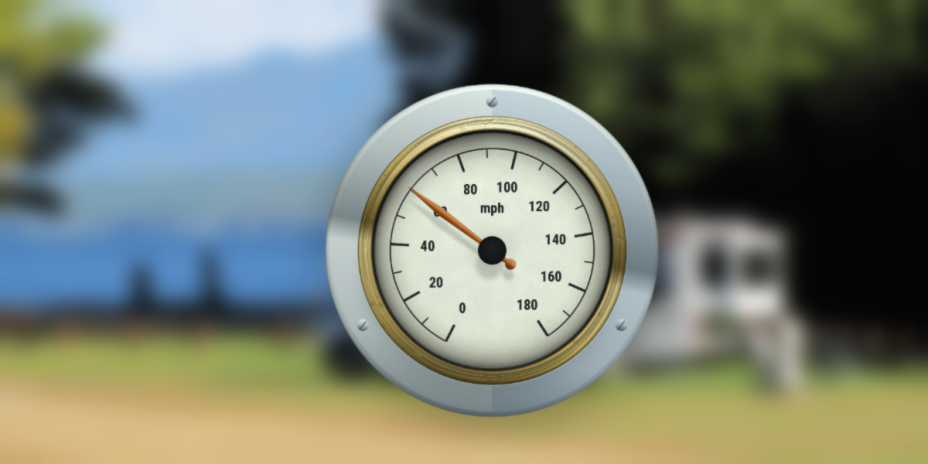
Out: 60mph
